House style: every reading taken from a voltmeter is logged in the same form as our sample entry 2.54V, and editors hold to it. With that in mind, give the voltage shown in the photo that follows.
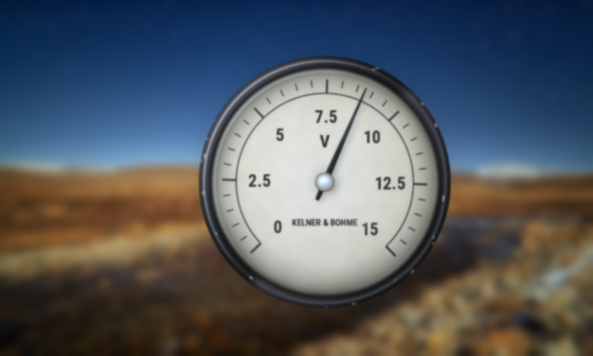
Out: 8.75V
